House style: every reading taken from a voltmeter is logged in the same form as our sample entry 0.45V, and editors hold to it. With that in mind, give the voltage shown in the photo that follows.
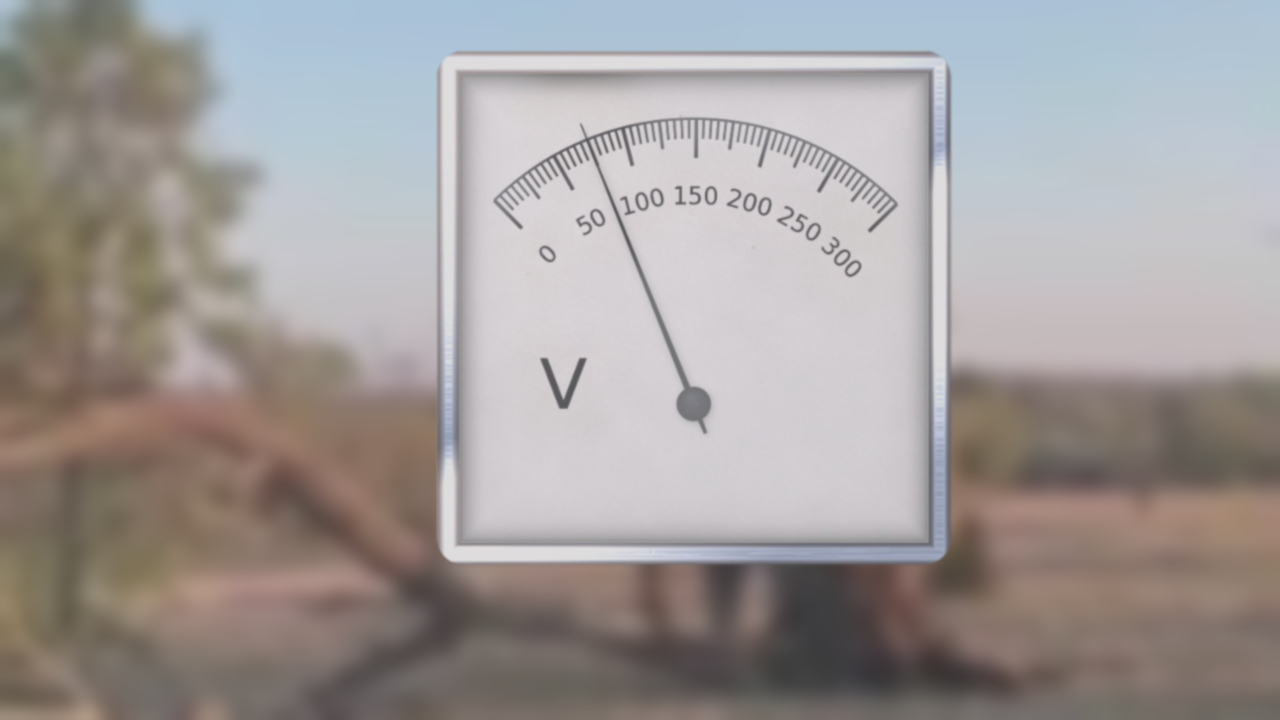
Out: 75V
